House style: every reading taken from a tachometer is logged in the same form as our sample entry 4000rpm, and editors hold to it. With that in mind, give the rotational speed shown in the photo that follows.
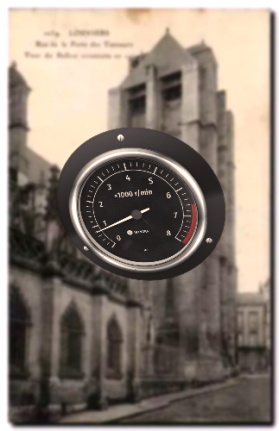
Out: 800rpm
